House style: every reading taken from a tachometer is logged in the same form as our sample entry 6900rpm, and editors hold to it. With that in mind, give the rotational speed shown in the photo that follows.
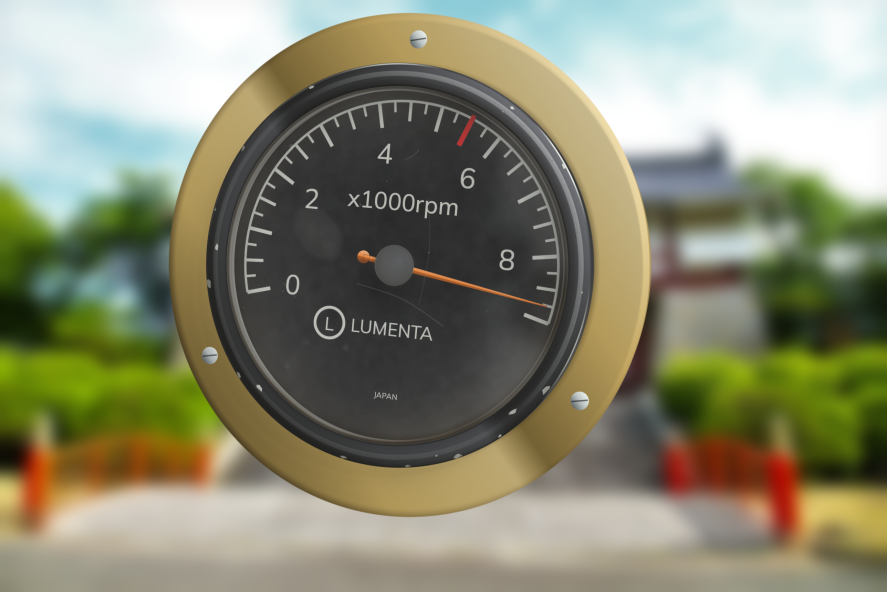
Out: 8750rpm
